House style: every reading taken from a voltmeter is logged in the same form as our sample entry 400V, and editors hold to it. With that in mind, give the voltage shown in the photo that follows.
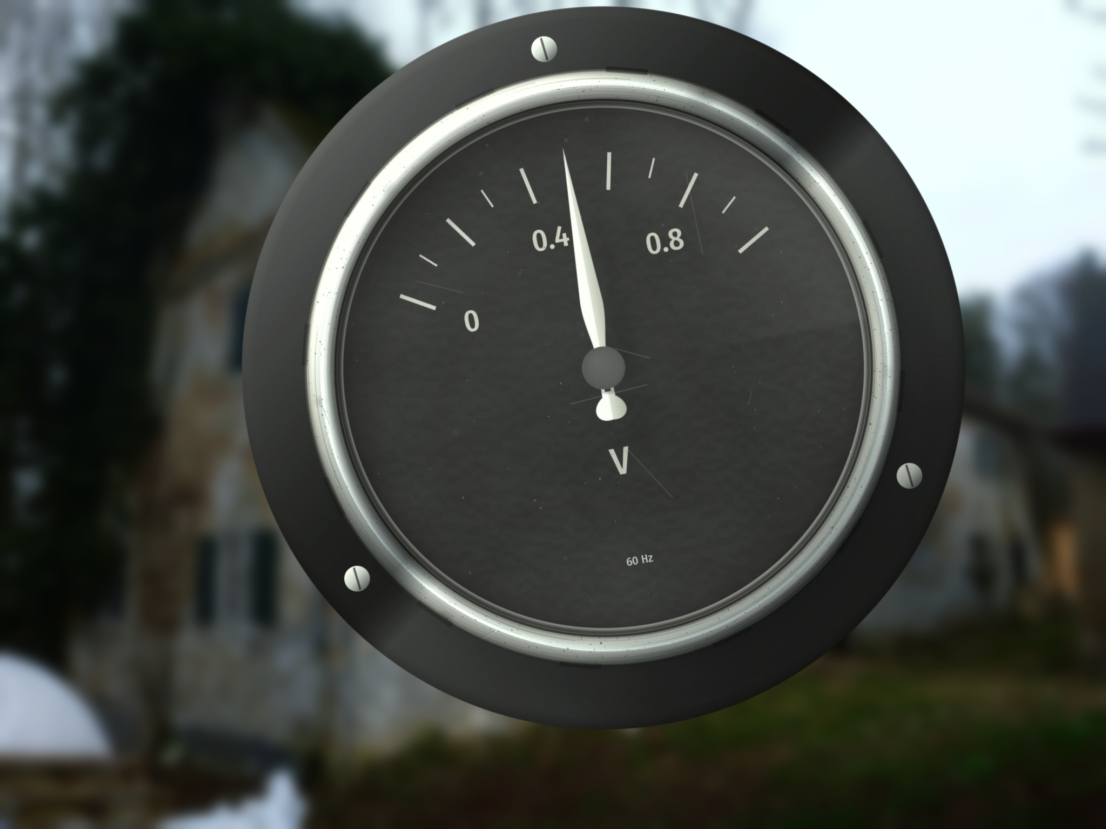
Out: 0.5V
